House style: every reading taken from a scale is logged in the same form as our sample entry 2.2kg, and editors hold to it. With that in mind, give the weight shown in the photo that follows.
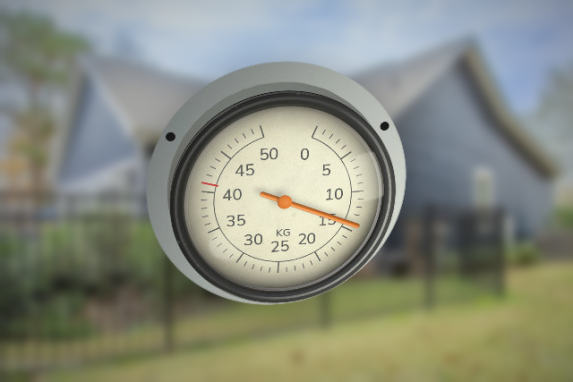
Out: 14kg
